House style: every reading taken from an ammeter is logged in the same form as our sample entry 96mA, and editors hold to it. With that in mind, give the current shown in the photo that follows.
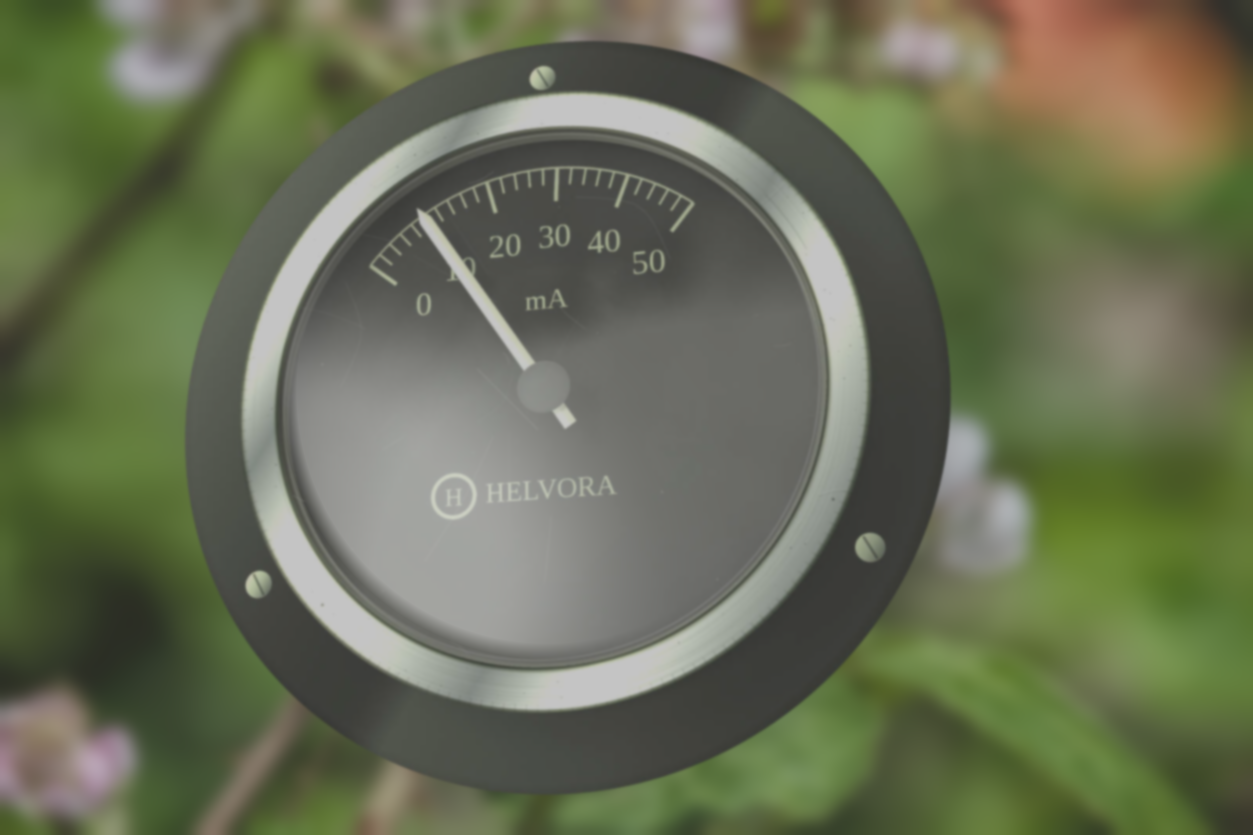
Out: 10mA
